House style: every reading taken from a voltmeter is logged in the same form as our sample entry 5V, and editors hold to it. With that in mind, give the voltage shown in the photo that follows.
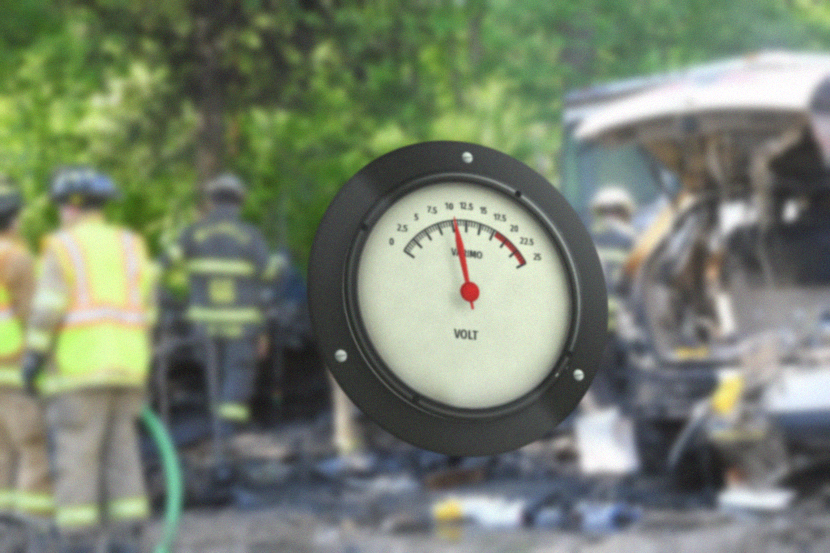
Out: 10V
